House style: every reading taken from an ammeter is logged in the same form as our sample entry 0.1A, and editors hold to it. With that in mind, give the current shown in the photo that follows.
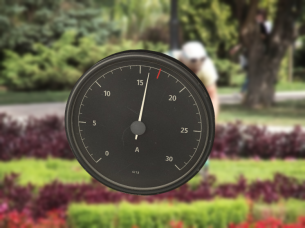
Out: 16A
